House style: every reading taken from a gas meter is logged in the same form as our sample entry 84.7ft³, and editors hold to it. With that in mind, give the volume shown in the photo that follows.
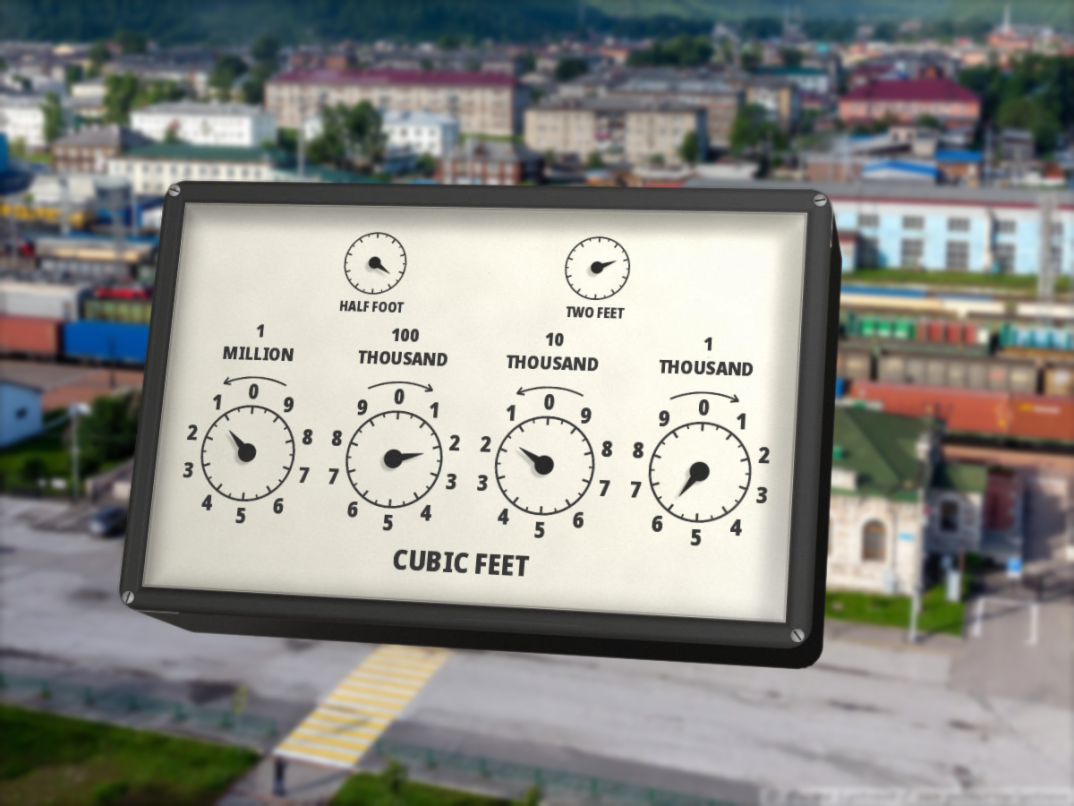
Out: 121600ft³
